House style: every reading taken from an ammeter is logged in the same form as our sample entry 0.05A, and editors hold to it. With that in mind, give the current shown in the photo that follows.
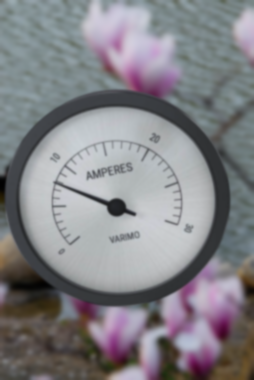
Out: 8A
